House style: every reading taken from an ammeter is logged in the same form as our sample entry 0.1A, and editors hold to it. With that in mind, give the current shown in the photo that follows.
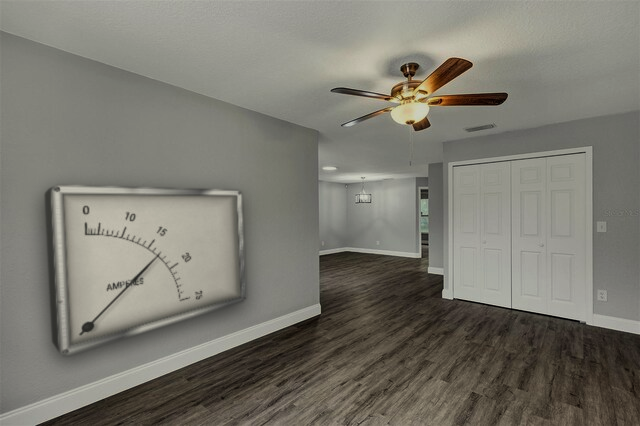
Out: 17A
